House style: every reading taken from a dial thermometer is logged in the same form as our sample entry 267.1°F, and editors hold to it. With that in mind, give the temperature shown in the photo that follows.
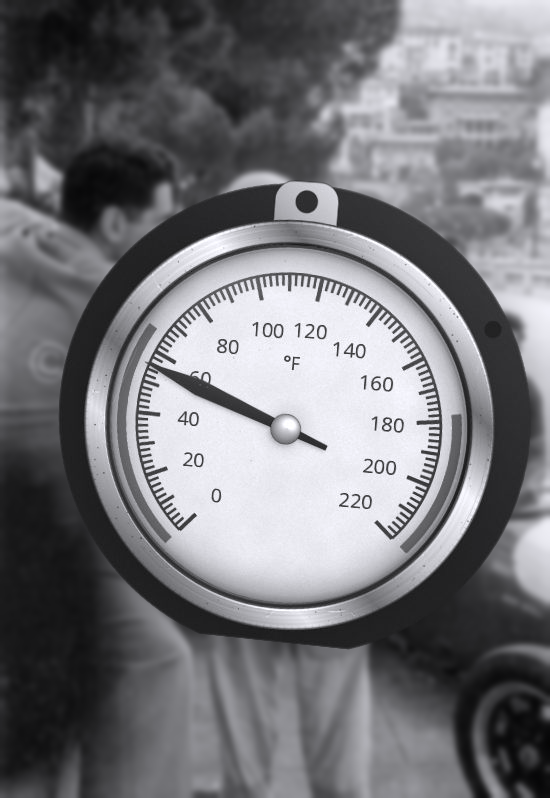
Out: 56°F
